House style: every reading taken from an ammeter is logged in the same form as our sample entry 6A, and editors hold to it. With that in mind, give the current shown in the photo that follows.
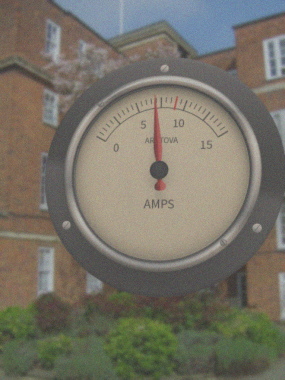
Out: 7A
